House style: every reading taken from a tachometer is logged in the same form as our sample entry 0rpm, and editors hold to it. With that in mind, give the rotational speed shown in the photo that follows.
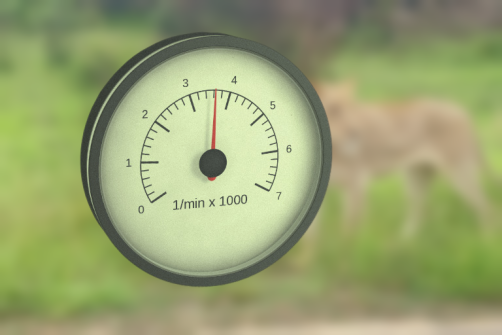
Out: 3600rpm
